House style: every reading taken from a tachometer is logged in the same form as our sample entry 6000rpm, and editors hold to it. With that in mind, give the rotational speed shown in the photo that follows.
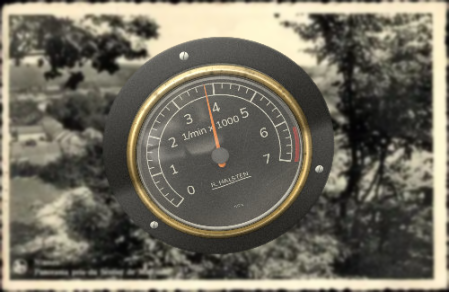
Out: 3800rpm
